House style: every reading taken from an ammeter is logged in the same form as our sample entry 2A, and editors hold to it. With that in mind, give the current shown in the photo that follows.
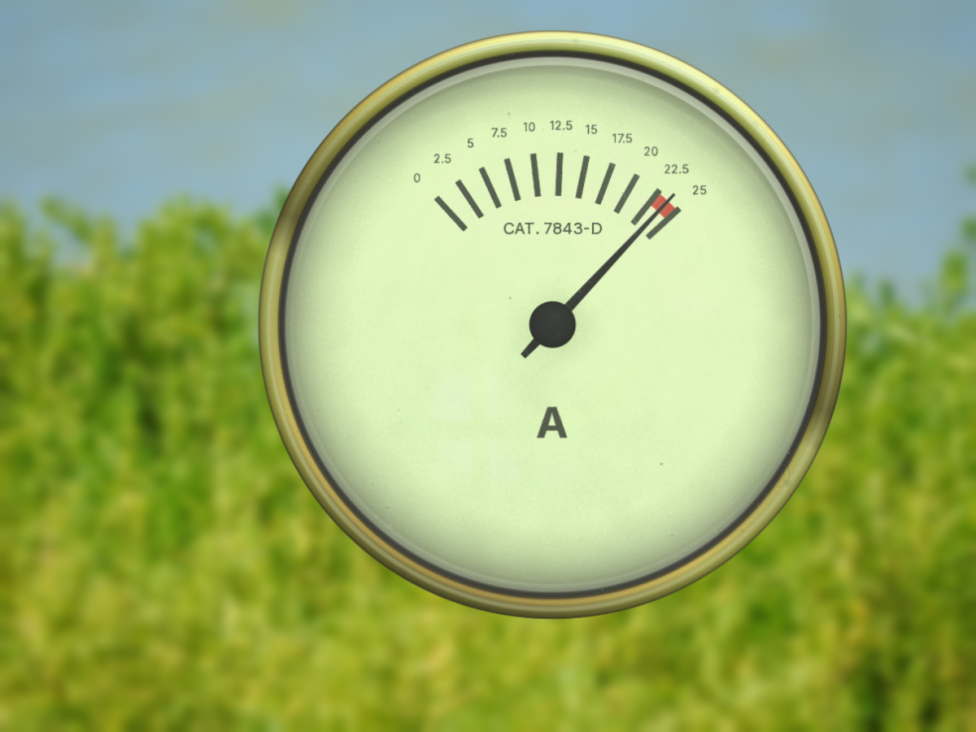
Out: 23.75A
